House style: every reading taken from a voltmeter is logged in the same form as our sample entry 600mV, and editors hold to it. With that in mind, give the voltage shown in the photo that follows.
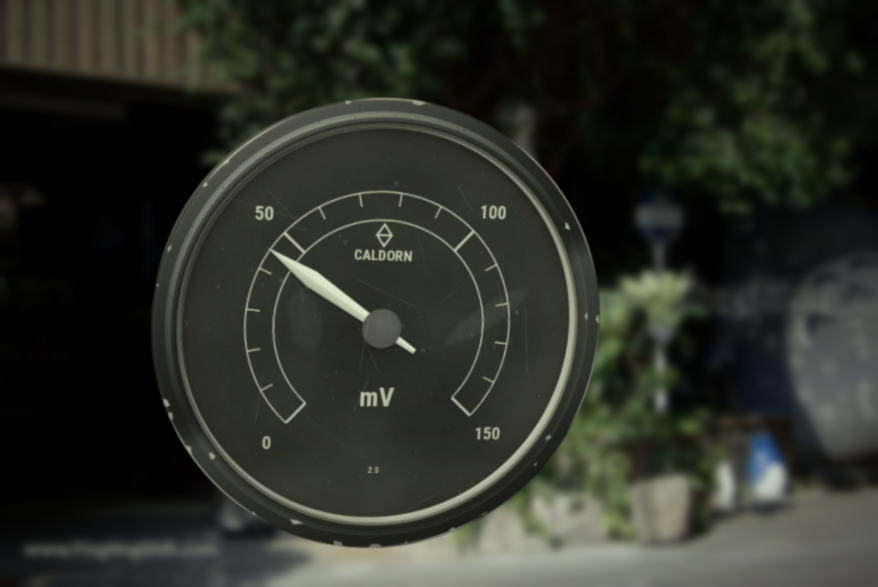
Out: 45mV
